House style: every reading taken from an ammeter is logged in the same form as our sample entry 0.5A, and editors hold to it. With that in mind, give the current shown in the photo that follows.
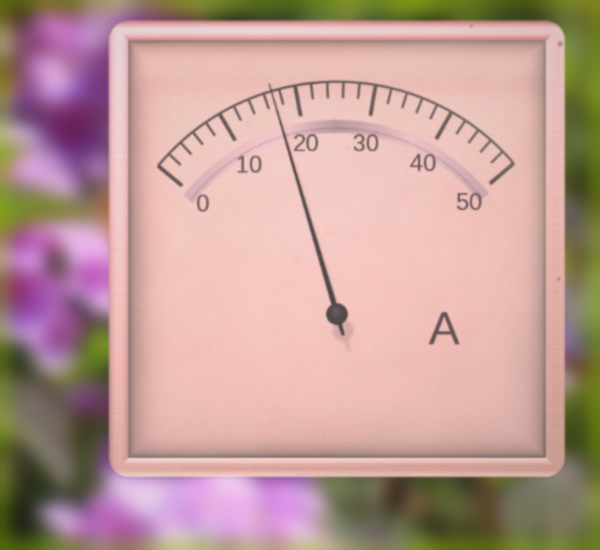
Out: 17A
